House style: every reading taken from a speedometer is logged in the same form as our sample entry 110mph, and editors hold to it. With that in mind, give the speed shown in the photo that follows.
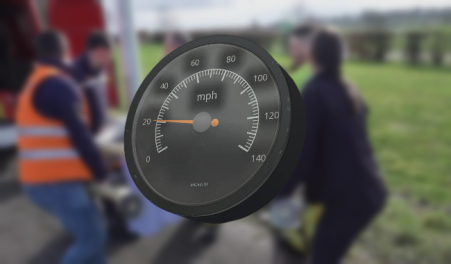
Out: 20mph
